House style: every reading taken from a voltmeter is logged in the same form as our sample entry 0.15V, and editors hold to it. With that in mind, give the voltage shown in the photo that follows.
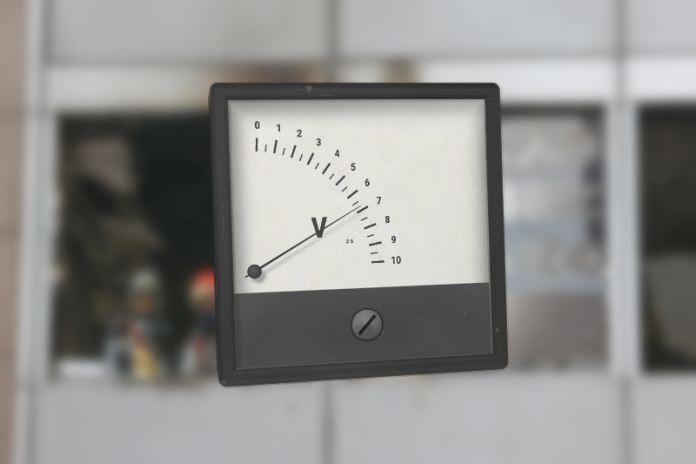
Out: 6.75V
